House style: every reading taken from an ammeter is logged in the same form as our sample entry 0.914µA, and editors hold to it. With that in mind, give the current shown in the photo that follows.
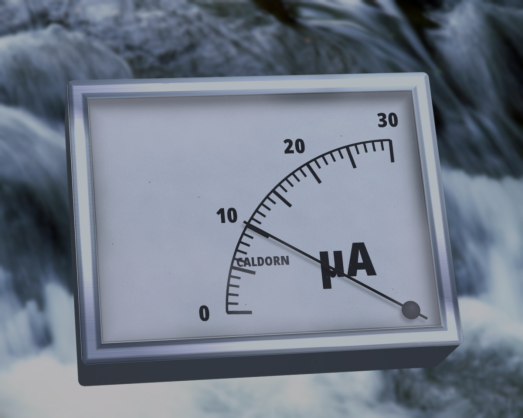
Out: 10µA
